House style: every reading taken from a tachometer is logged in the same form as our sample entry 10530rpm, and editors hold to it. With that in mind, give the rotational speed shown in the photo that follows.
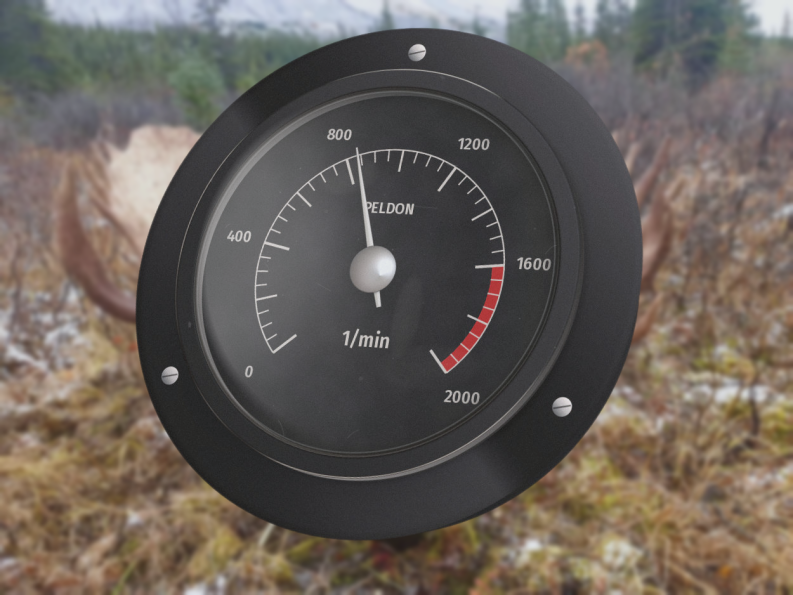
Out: 850rpm
